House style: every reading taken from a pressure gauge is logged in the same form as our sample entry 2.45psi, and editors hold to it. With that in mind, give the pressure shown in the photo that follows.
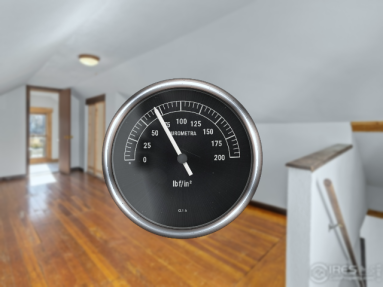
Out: 70psi
